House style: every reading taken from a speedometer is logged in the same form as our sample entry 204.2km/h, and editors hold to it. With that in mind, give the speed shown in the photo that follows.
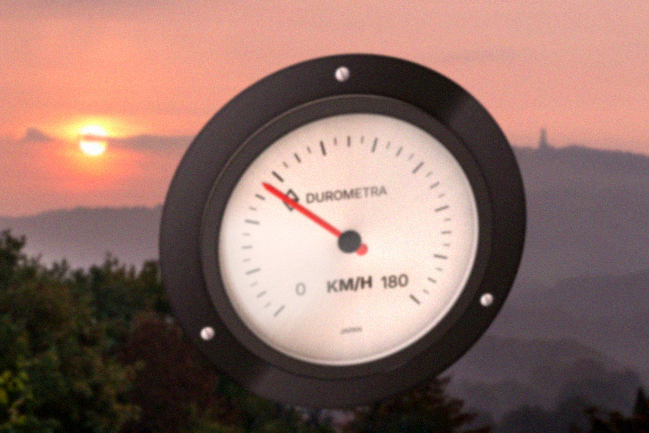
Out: 55km/h
